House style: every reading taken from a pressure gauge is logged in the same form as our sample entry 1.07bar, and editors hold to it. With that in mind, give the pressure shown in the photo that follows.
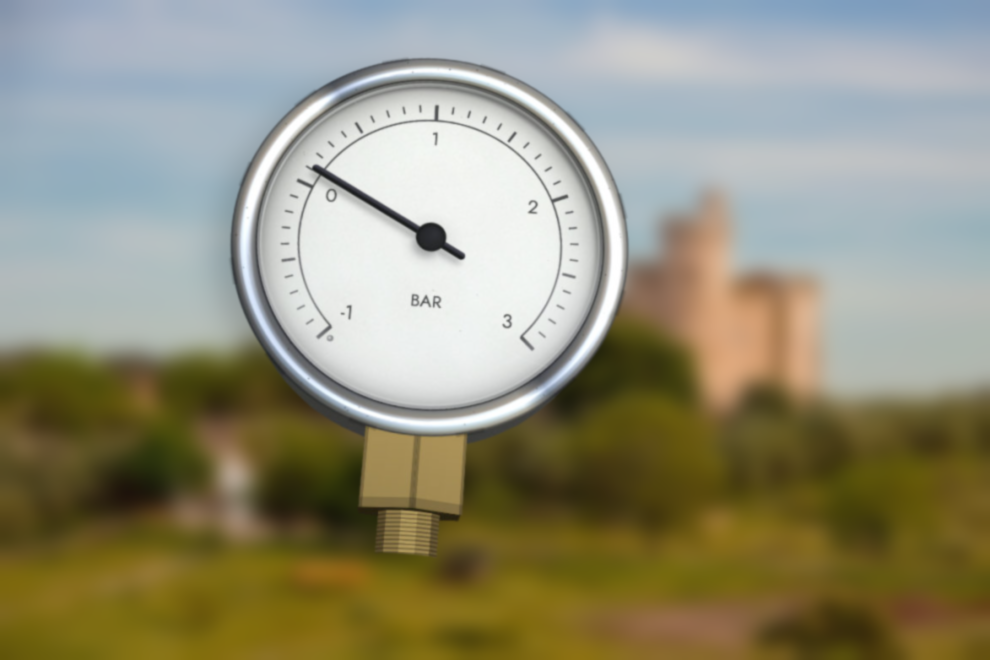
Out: 0.1bar
